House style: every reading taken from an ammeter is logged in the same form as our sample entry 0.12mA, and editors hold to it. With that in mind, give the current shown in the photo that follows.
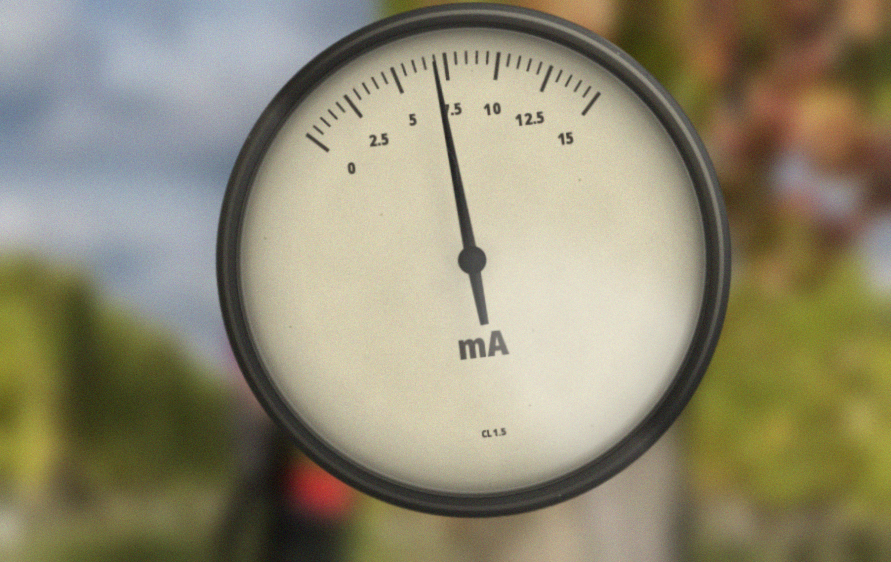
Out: 7mA
